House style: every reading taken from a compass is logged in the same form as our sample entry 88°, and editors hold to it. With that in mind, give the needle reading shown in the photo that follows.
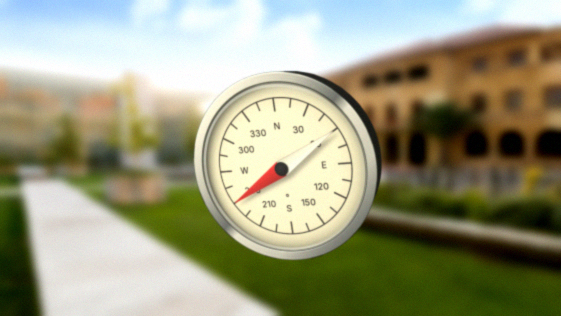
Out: 240°
